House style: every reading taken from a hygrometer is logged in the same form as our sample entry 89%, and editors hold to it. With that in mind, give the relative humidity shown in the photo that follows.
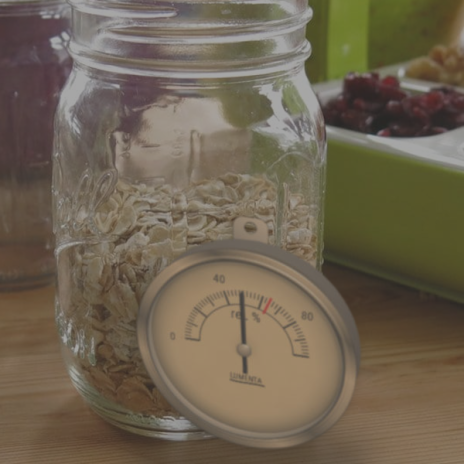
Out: 50%
